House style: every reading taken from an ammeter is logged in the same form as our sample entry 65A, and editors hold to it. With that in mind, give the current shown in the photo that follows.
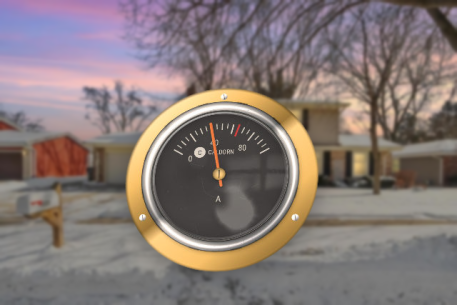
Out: 40A
